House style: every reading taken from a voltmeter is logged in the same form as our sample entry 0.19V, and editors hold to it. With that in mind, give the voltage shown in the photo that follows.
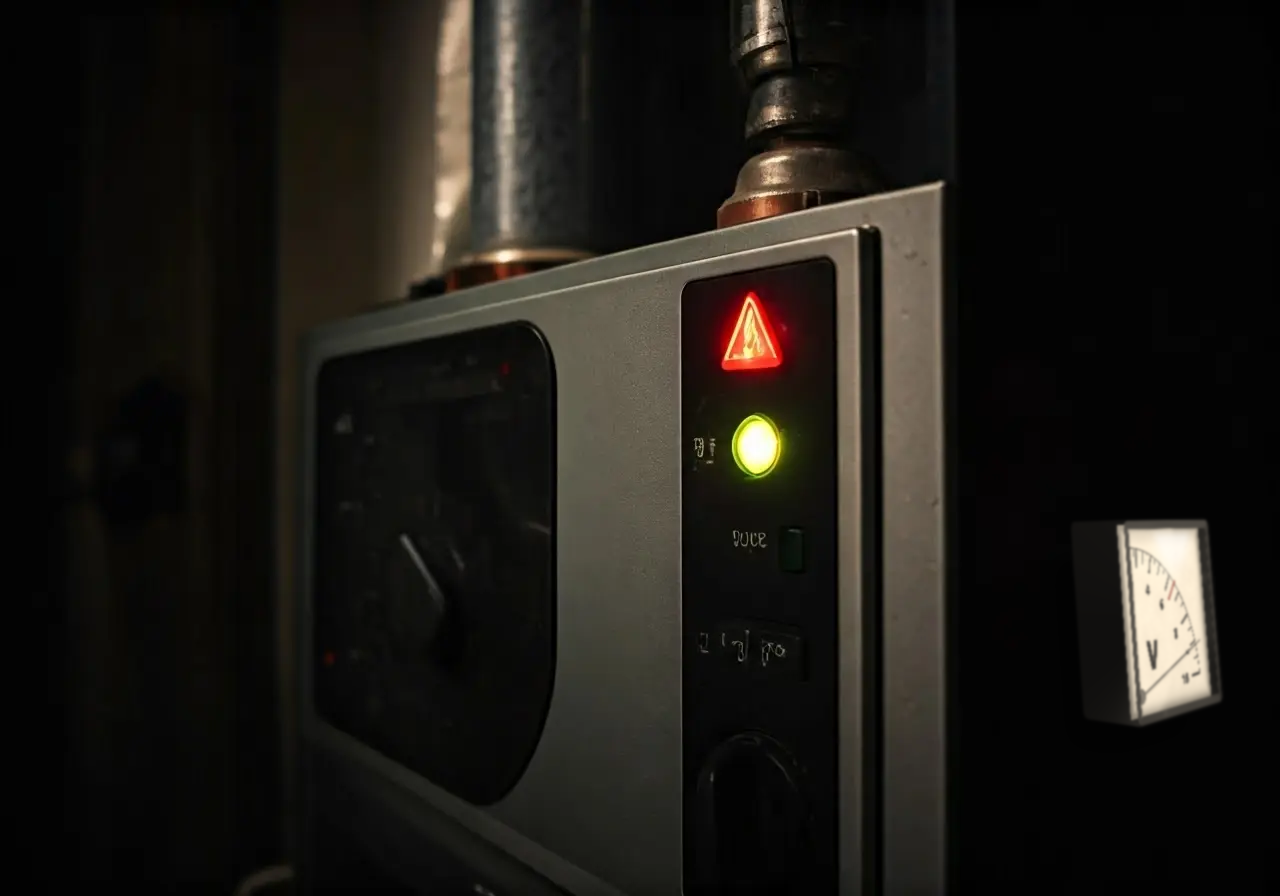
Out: 9V
